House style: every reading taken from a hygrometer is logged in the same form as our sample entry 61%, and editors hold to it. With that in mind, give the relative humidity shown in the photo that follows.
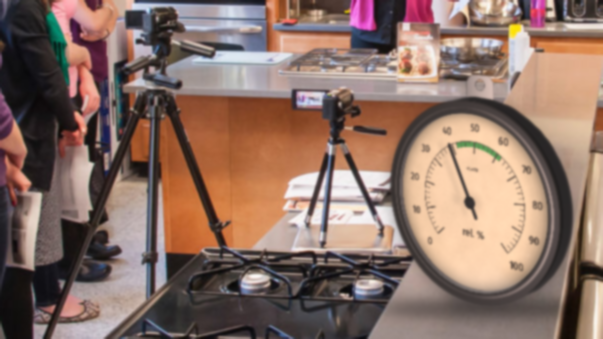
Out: 40%
